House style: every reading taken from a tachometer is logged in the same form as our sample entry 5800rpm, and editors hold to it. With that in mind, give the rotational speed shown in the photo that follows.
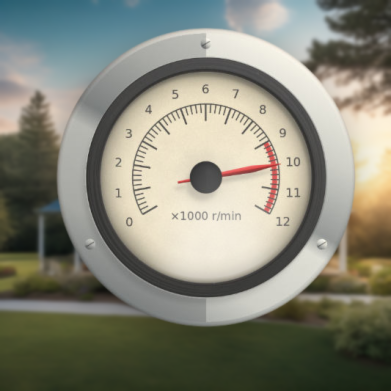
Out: 10000rpm
